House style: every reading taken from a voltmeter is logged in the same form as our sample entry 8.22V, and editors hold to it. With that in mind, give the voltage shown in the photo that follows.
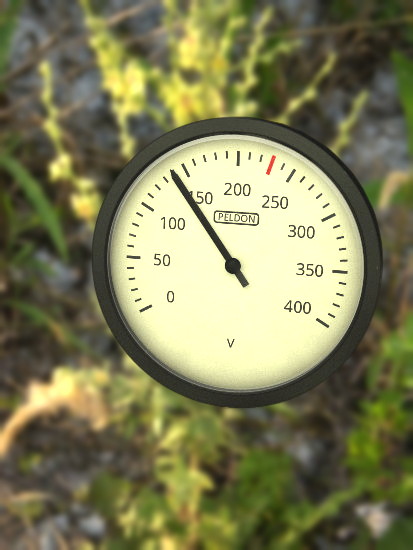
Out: 140V
